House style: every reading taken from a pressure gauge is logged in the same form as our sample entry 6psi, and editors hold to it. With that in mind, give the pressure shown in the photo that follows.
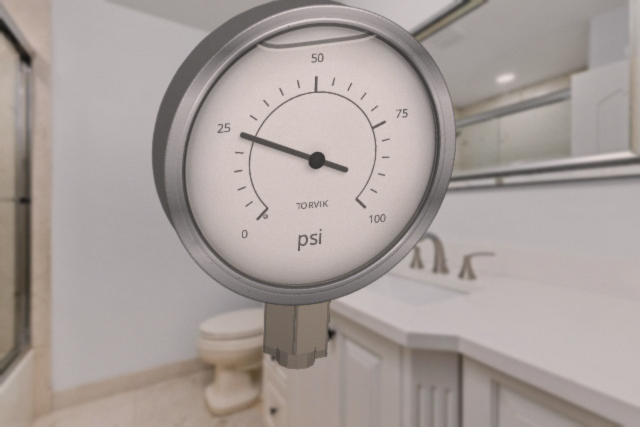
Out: 25psi
